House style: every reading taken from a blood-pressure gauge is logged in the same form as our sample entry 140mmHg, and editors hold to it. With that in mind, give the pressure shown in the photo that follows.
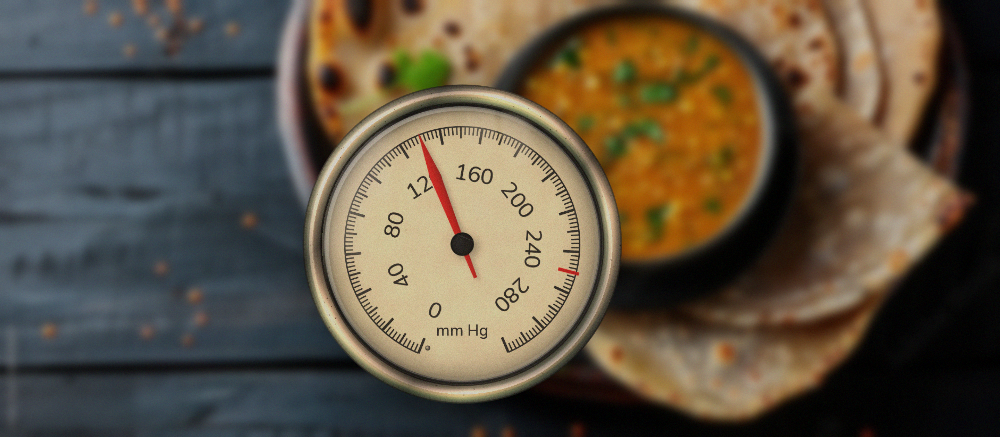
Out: 130mmHg
